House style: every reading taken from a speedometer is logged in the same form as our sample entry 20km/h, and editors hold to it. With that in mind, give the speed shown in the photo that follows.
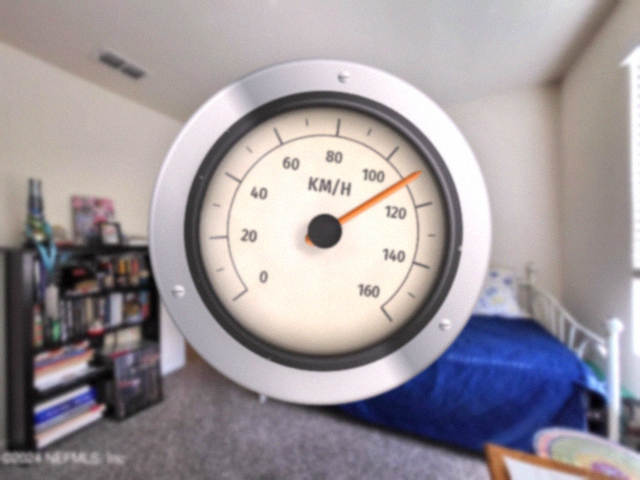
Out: 110km/h
